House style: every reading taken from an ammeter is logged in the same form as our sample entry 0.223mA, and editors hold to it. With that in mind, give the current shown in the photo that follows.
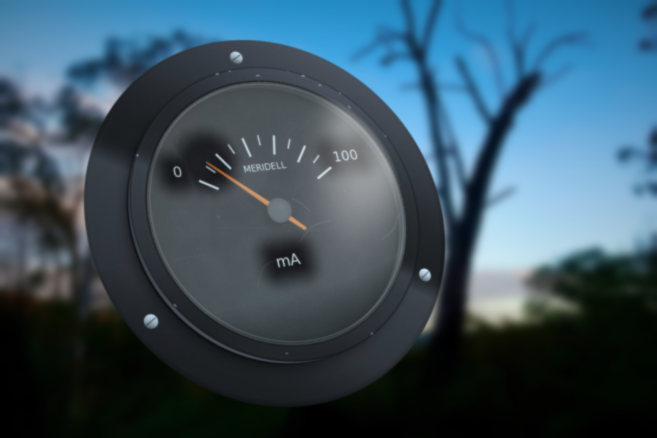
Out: 10mA
